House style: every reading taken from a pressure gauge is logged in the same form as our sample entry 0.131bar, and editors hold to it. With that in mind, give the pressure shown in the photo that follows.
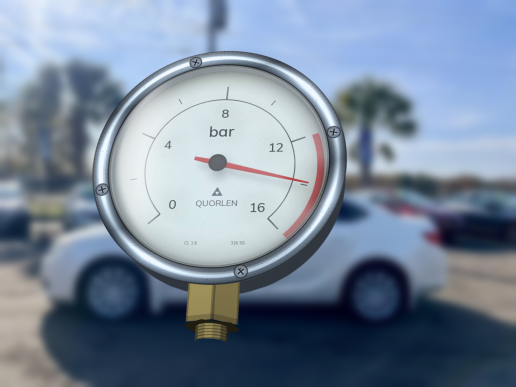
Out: 14bar
